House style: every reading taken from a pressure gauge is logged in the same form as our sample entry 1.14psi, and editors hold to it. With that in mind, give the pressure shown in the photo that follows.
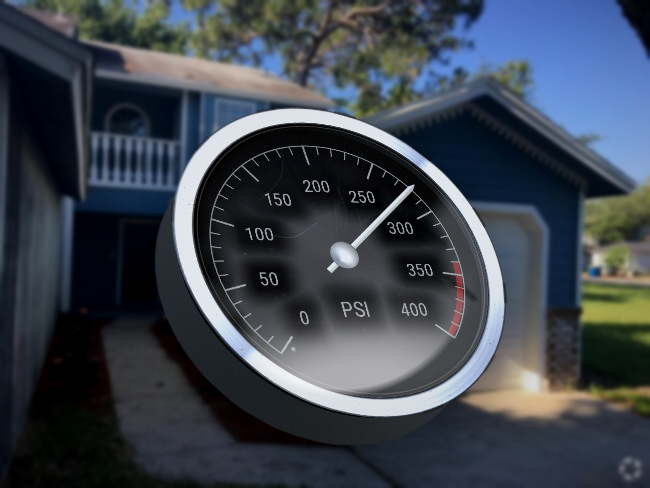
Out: 280psi
